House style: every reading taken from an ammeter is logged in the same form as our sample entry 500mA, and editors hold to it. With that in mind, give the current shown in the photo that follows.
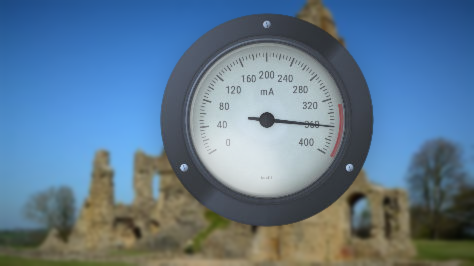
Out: 360mA
